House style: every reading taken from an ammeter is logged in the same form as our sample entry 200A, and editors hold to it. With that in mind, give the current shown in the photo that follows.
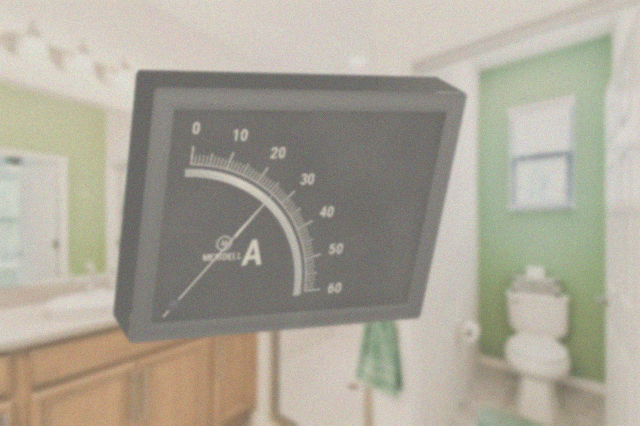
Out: 25A
